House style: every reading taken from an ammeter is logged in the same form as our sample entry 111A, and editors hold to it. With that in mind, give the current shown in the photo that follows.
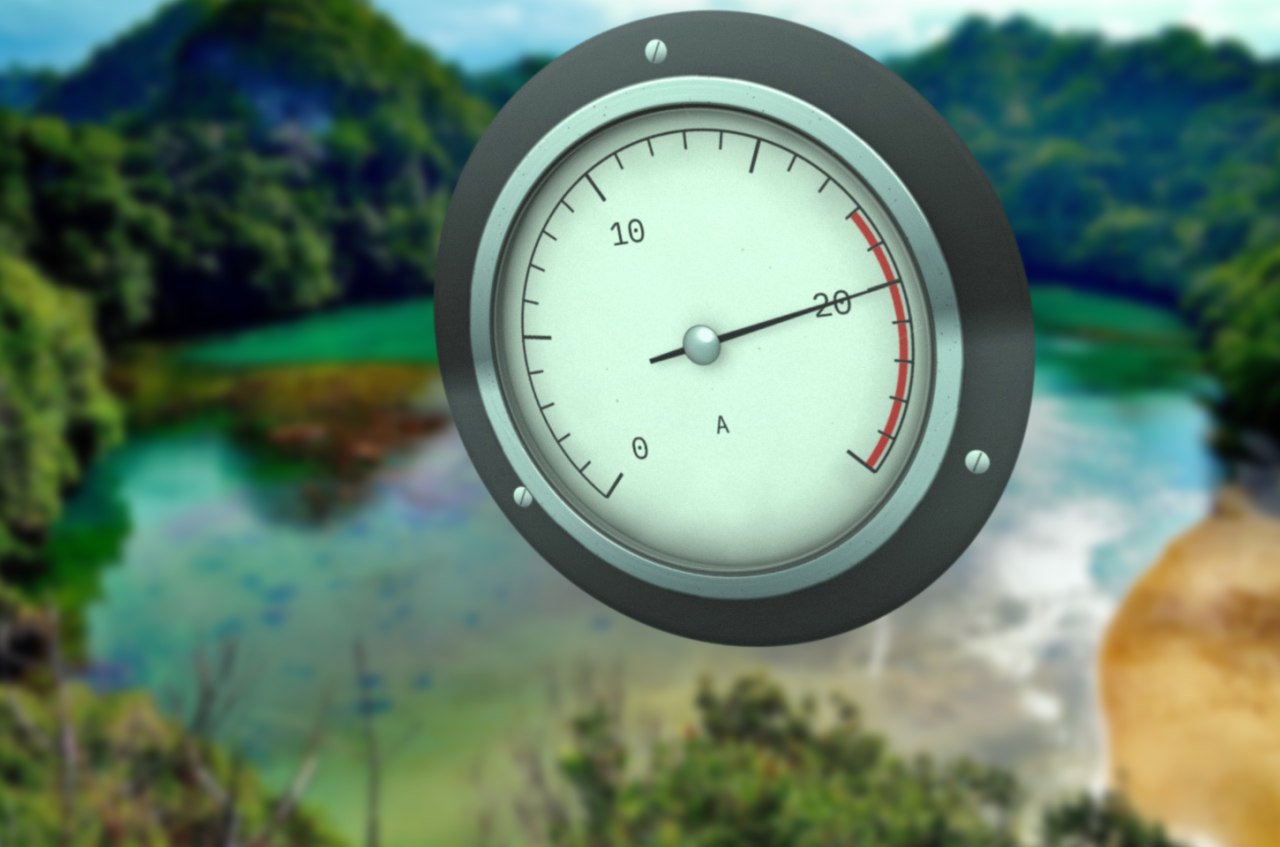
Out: 20A
